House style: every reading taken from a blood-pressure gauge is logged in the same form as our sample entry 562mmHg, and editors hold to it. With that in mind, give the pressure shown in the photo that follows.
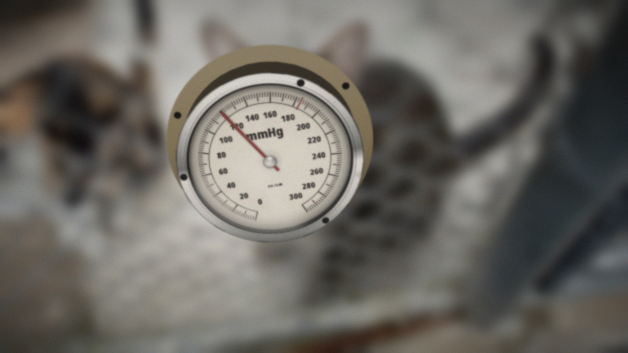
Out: 120mmHg
